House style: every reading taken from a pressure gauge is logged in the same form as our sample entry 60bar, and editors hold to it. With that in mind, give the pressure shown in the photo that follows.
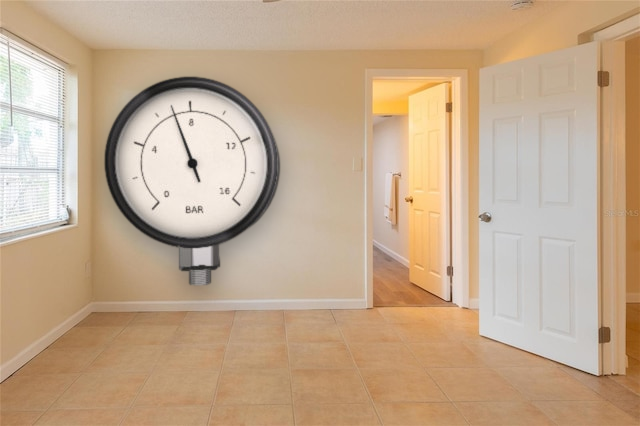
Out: 7bar
